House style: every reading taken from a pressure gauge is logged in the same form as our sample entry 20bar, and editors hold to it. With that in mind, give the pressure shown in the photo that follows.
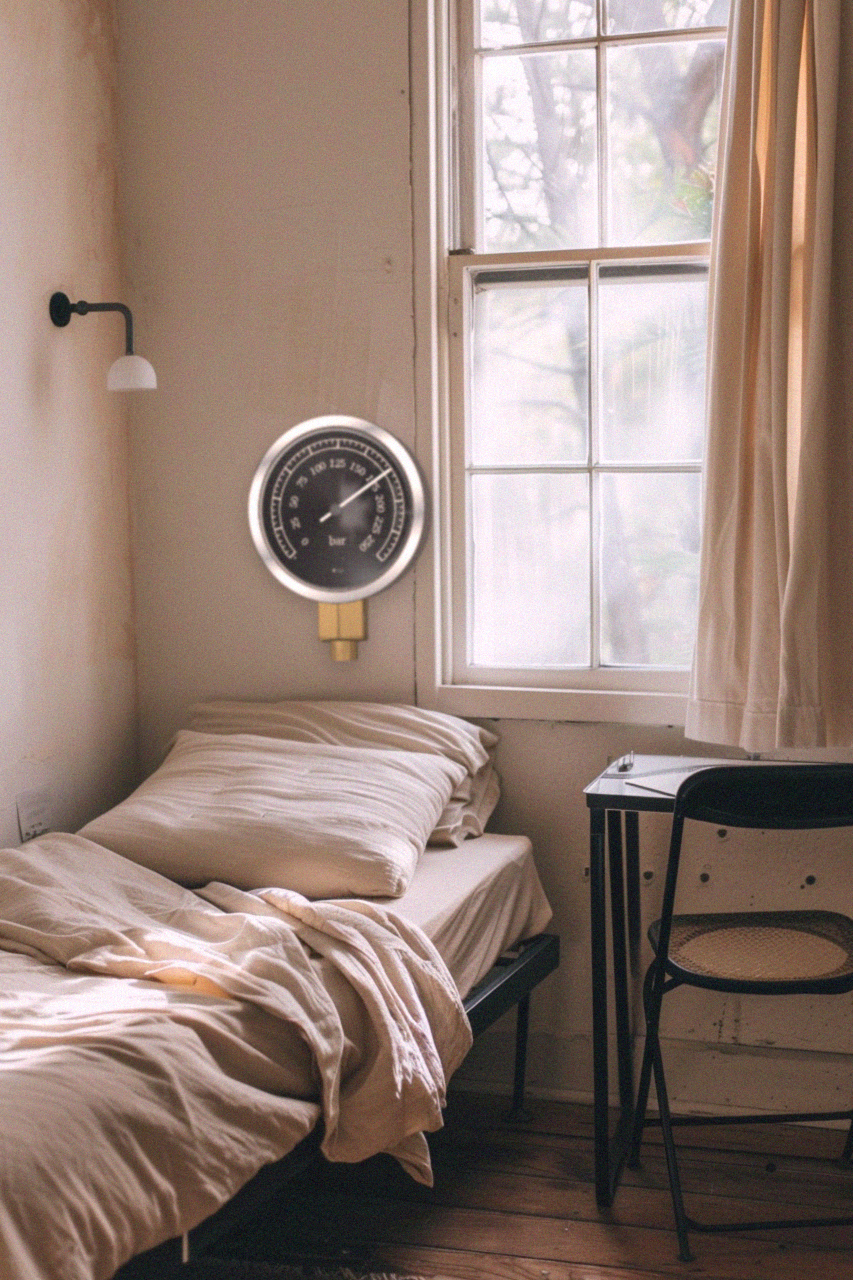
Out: 175bar
